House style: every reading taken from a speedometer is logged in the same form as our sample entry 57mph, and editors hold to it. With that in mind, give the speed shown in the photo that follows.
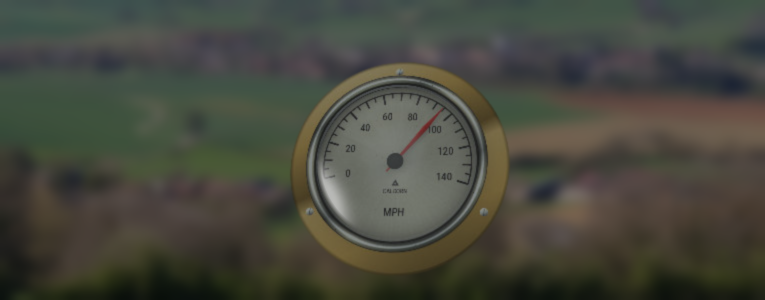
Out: 95mph
